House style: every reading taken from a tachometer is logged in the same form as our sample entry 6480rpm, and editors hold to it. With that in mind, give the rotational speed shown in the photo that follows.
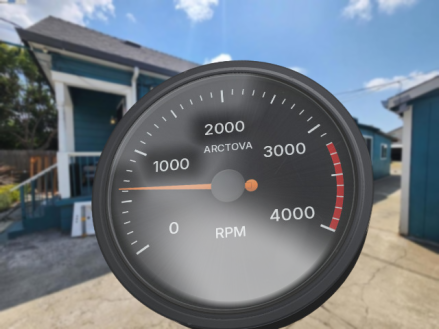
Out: 600rpm
